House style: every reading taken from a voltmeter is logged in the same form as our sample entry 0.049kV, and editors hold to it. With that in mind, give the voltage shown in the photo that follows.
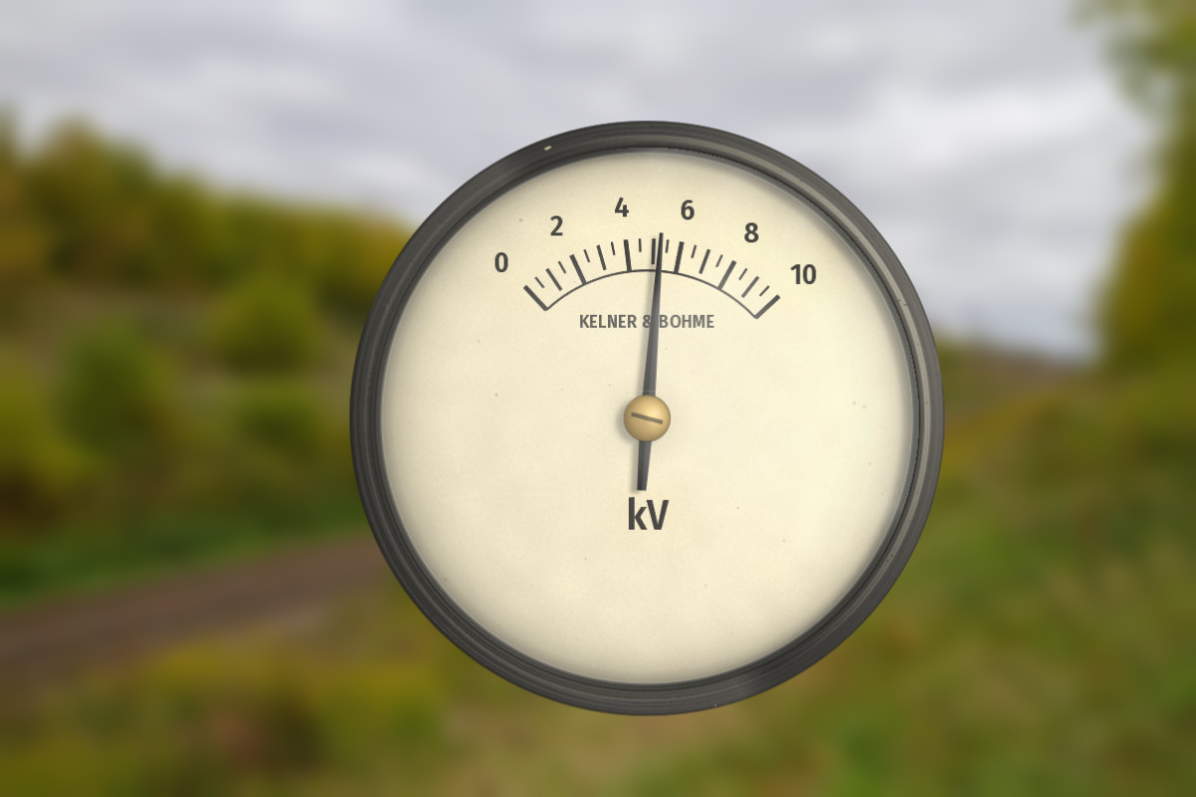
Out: 5.25kV
